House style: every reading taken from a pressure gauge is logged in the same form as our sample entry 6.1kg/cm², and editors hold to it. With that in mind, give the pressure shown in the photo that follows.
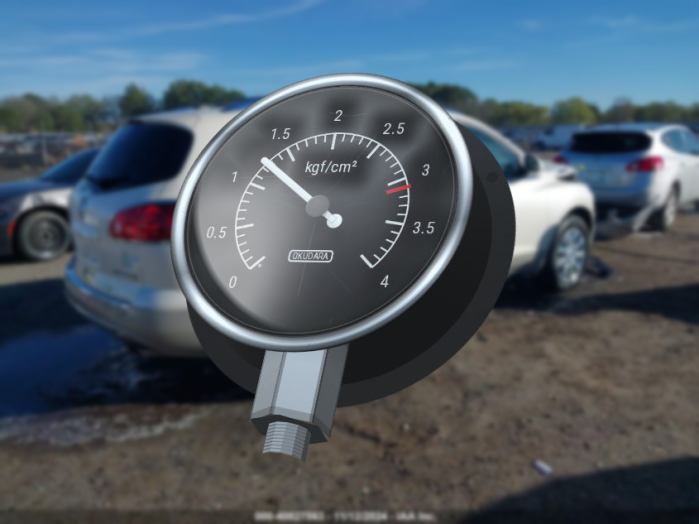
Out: 1.25kg/cm²
